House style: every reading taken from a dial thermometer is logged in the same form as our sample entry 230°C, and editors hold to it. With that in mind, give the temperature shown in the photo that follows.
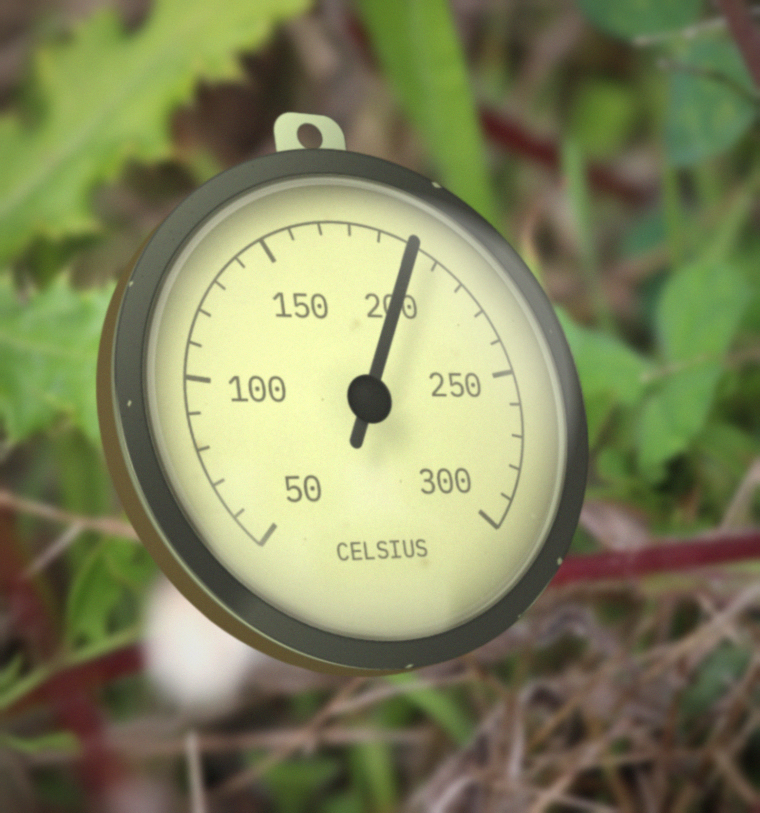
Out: 200°C
